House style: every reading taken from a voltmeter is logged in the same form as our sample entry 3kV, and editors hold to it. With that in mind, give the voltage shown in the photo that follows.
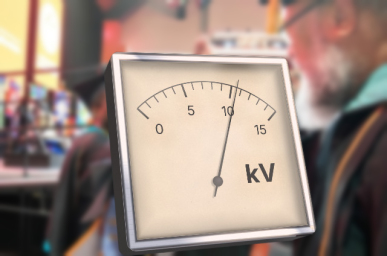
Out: 10.5kV
